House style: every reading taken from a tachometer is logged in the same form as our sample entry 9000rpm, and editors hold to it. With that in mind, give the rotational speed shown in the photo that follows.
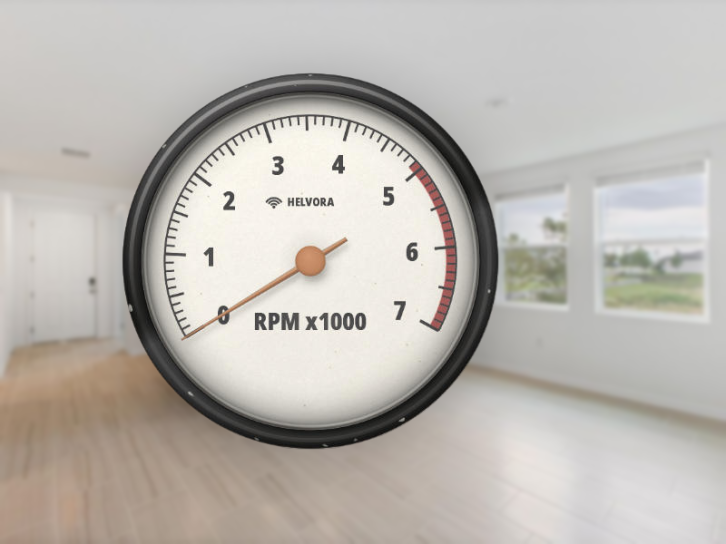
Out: 0rpm
